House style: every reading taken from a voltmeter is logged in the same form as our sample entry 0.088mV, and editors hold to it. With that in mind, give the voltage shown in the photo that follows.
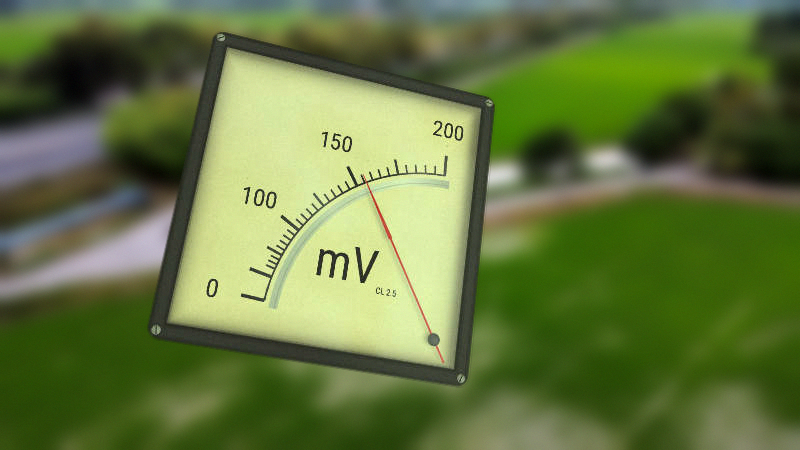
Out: 155mV
